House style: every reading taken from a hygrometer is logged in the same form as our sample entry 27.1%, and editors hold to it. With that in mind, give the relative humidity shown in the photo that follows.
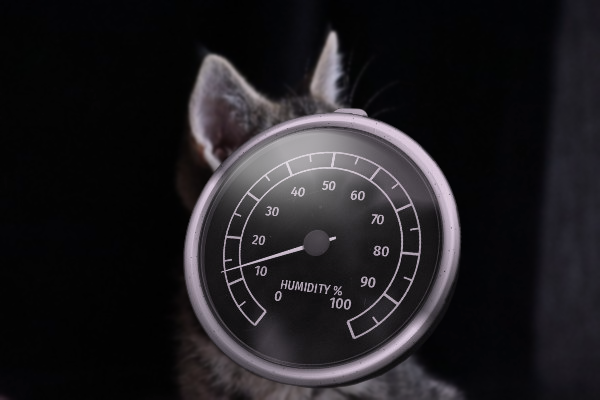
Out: 12.5%
